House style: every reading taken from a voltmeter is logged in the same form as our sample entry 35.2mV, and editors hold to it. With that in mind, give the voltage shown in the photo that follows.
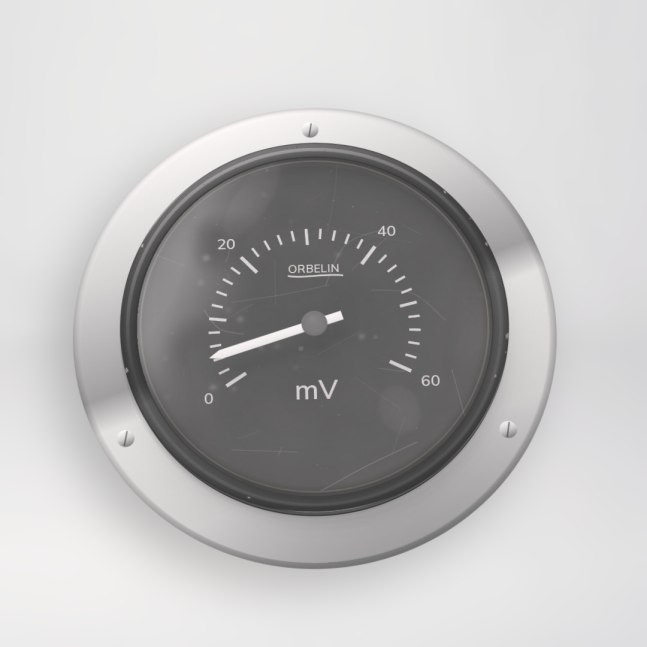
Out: 4mV
